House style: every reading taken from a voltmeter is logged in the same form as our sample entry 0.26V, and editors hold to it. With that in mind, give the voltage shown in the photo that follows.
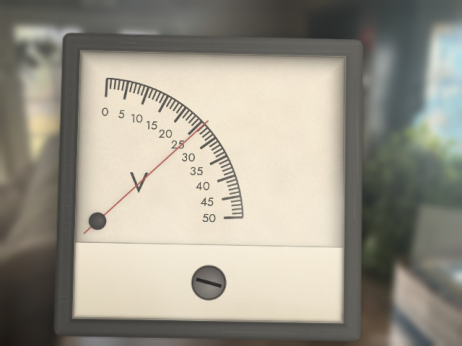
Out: 26V
